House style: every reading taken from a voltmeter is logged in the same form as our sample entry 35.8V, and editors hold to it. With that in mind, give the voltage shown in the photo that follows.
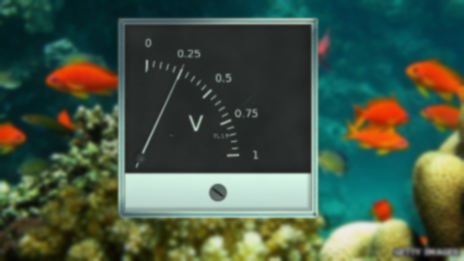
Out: 0.25V
